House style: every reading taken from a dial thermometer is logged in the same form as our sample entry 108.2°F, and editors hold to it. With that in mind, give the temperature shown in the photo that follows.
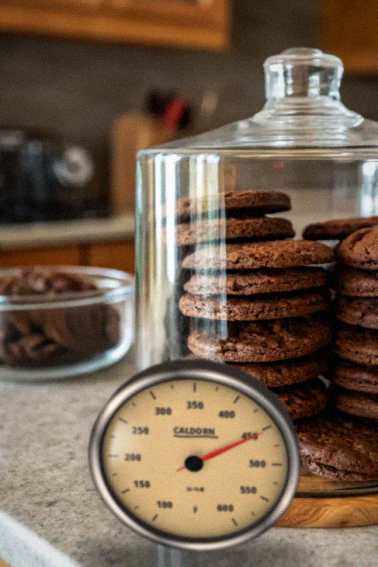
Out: 450°F
